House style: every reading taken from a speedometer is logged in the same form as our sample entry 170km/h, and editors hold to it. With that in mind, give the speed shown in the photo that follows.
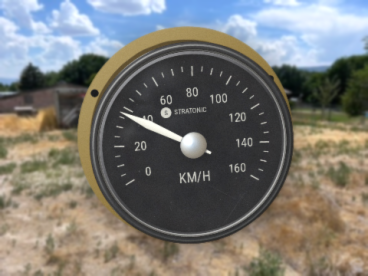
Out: 37.5km/h
